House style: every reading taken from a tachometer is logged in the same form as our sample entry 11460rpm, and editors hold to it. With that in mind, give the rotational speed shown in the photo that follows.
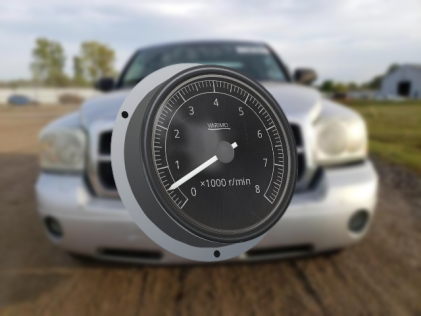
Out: 500rpm
